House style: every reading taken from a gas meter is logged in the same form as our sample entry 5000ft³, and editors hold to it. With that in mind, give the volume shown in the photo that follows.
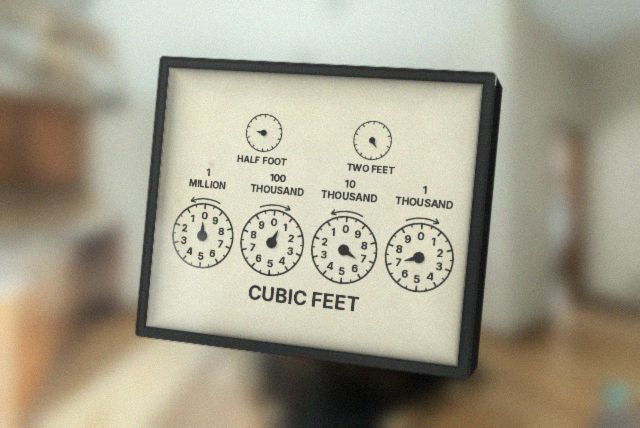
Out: 6700ft³
